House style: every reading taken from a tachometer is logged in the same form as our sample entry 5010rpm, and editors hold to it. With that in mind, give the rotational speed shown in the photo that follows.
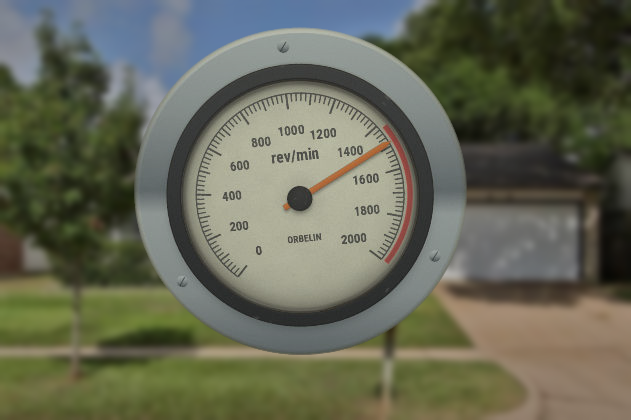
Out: 1480rpm
